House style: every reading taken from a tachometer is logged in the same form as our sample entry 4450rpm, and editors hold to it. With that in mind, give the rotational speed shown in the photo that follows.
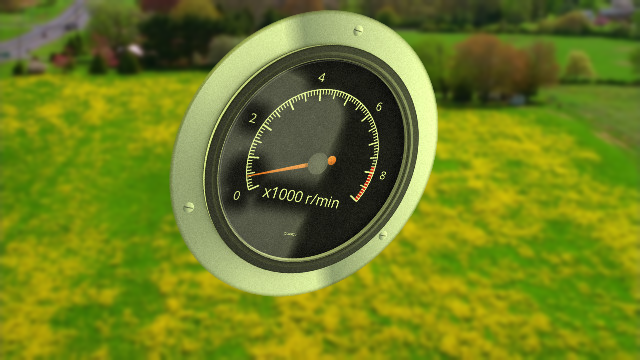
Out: 500rpm
